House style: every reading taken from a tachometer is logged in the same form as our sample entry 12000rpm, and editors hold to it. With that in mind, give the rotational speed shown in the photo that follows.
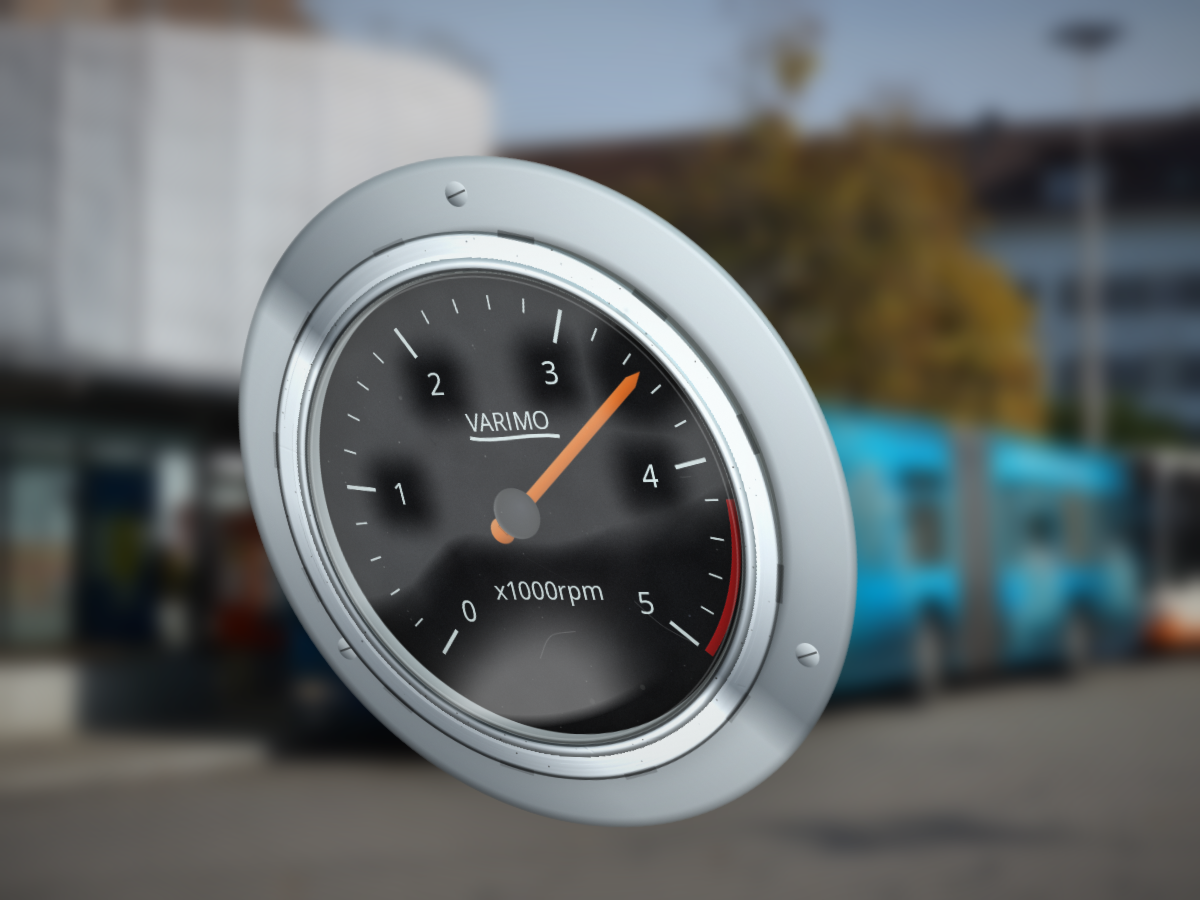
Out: 3500rpm
